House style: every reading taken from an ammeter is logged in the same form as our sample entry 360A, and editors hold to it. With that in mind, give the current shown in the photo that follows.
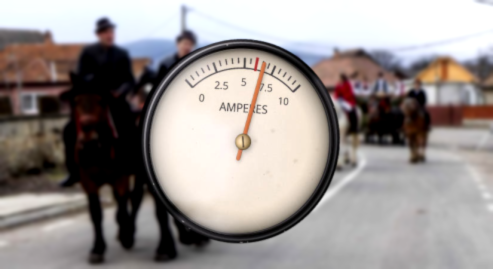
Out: 6.5A
